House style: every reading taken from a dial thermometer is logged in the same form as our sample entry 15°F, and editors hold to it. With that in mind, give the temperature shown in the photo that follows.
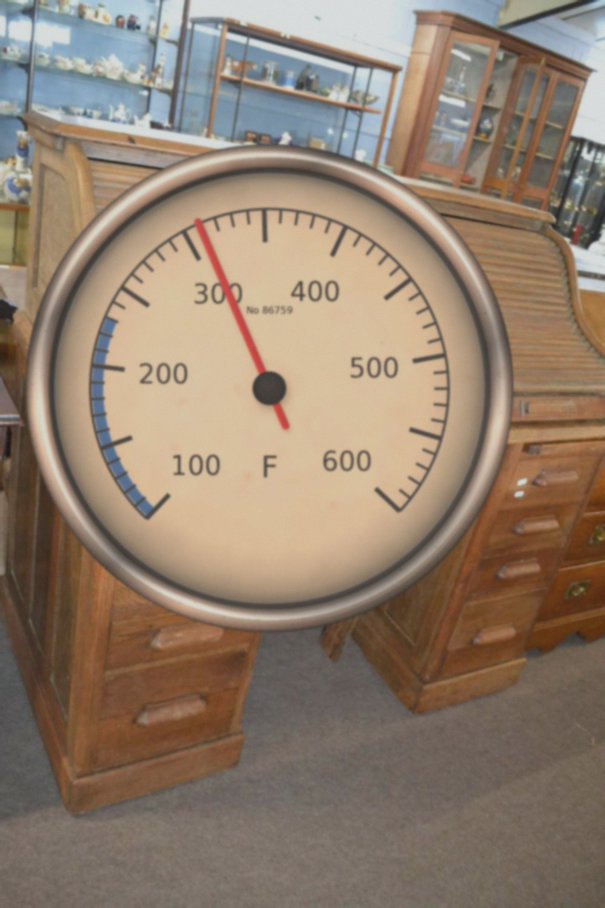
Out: 310°F
